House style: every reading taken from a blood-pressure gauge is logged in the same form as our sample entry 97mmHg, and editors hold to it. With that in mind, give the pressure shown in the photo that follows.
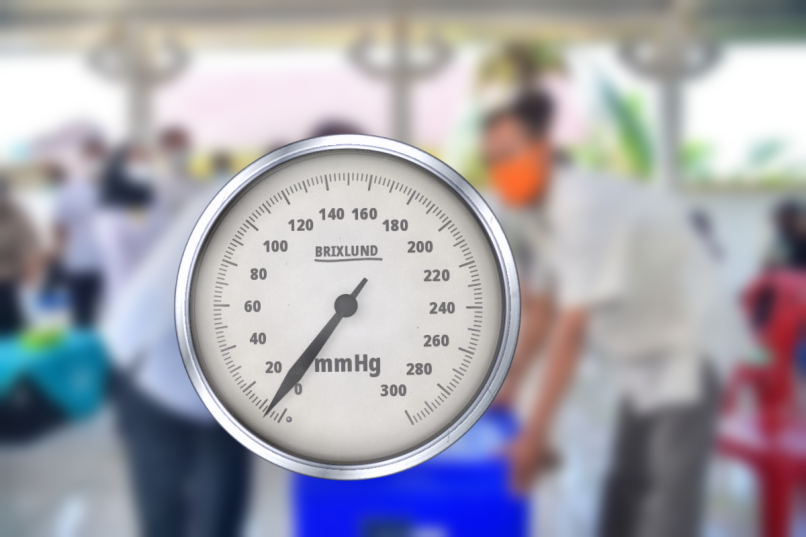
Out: 6mmHg
